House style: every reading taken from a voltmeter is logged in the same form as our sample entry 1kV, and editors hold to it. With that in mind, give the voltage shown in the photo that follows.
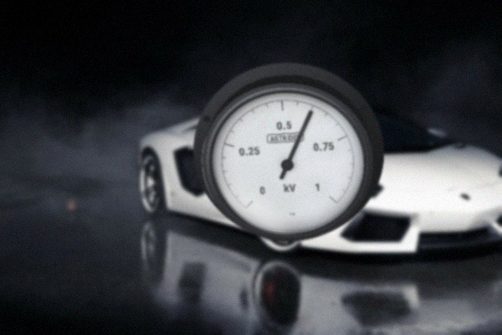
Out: 0.6kV
